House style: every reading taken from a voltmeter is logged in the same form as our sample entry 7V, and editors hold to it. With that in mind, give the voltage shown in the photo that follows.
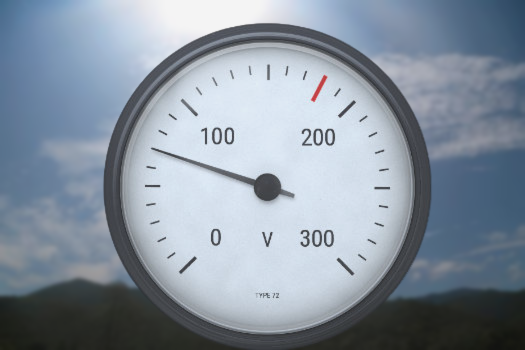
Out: 70V
